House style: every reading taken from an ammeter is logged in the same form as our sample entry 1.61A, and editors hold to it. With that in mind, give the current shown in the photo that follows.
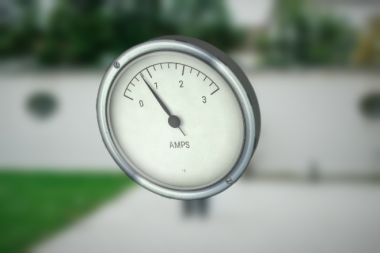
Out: 0.8A
